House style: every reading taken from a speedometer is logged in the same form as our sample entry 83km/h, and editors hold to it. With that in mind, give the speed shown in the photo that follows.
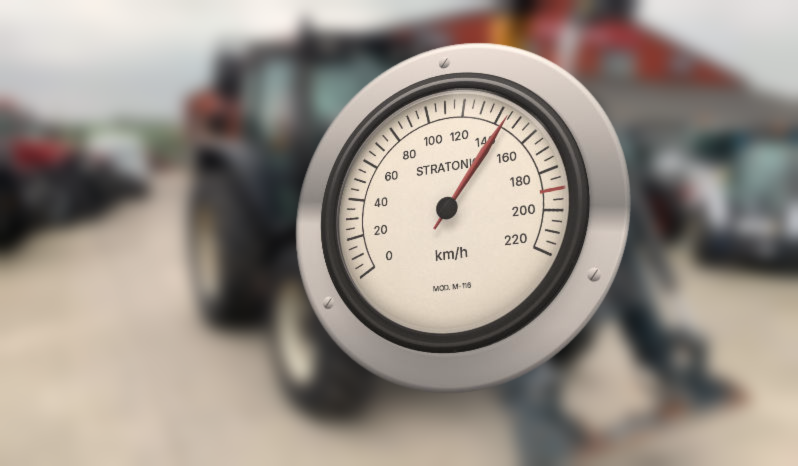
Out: 145km/h
